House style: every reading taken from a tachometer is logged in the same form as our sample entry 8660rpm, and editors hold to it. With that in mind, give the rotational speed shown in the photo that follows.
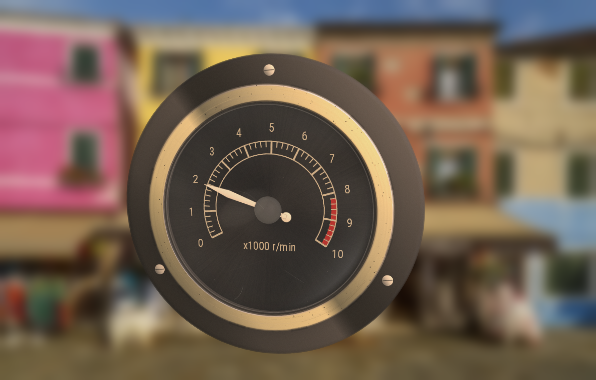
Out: 2000rpm
